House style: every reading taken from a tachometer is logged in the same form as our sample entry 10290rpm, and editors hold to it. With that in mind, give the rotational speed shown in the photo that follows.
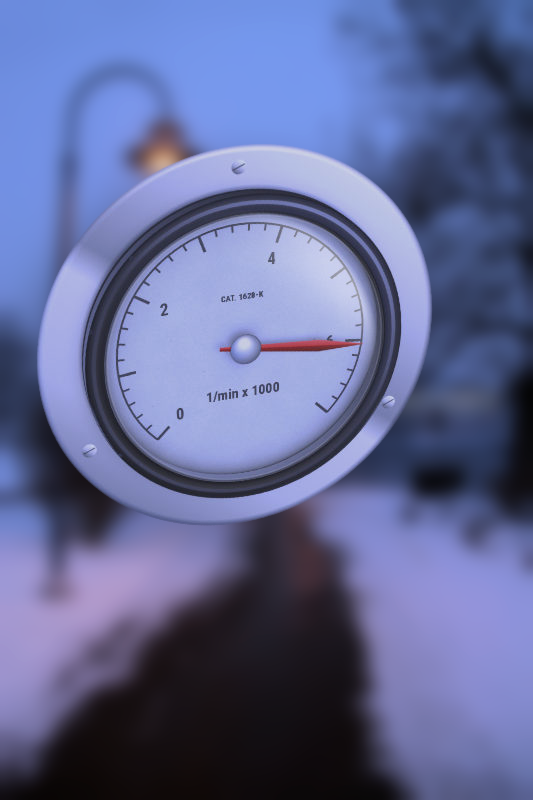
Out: 6000rpm
